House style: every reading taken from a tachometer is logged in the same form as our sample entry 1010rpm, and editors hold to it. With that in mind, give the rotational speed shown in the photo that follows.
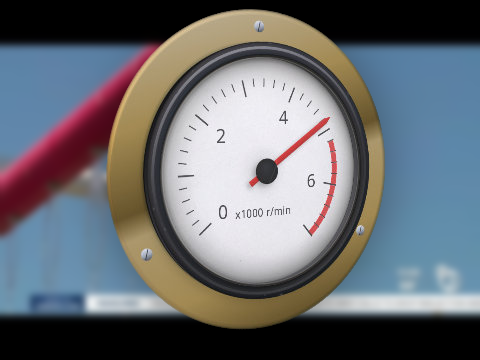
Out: 4800rpm
